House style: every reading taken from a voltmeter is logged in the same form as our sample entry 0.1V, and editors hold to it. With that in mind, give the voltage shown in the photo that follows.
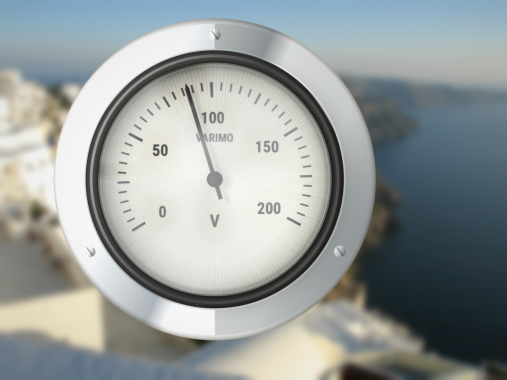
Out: 87.5V
